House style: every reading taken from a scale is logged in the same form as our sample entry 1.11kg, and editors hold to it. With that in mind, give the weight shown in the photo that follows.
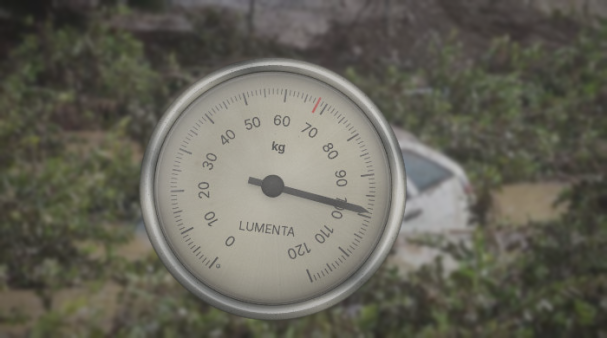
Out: 99kg
